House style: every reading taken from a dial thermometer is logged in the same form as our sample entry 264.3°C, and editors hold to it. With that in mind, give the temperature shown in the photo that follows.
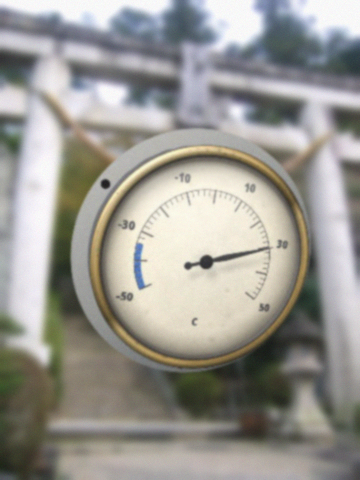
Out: 30°C
